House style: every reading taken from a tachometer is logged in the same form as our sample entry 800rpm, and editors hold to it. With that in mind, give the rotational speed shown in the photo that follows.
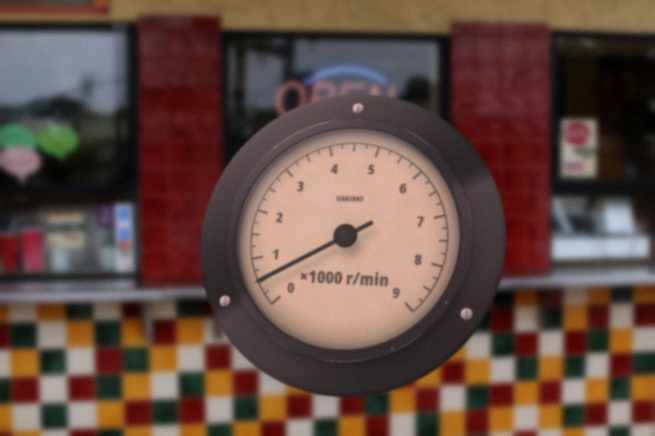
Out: 500rpm
